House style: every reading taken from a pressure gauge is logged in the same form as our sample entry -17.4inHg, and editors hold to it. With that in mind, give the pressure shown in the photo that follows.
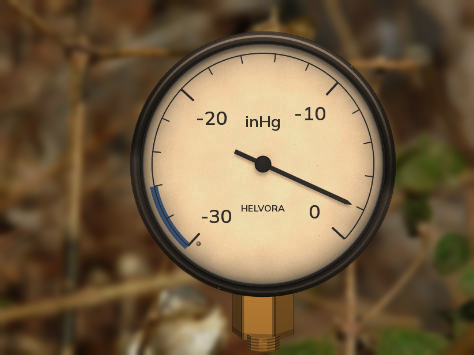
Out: -2inHg
